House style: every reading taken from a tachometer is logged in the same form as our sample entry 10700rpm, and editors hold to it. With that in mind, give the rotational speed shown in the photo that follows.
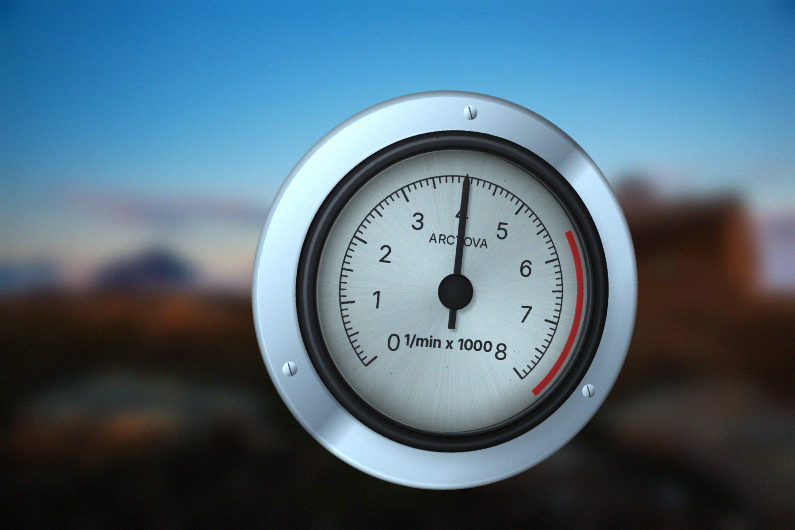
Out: 4000rpm
